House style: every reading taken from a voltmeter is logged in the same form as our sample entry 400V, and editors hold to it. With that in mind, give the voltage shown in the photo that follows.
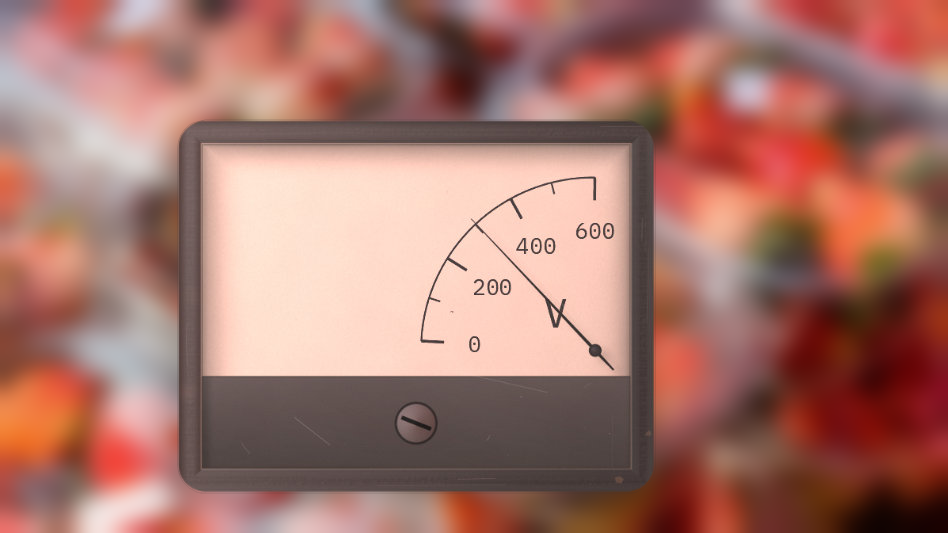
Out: 300V
